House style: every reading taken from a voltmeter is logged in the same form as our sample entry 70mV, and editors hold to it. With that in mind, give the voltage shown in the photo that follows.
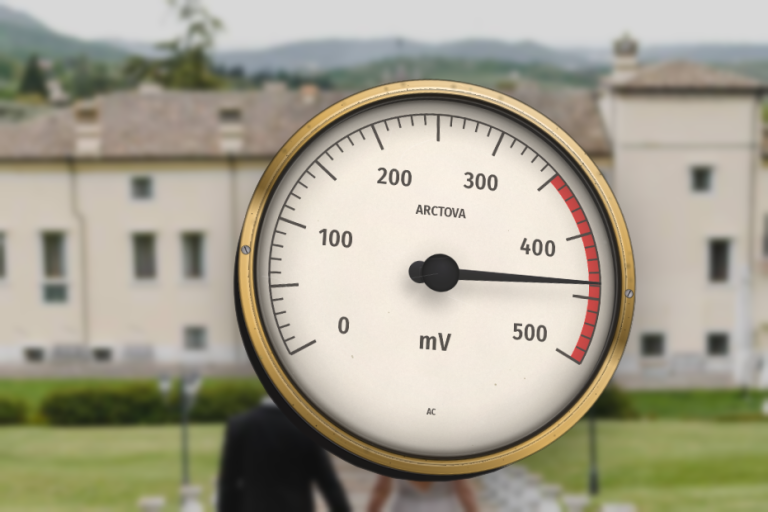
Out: 440mV
